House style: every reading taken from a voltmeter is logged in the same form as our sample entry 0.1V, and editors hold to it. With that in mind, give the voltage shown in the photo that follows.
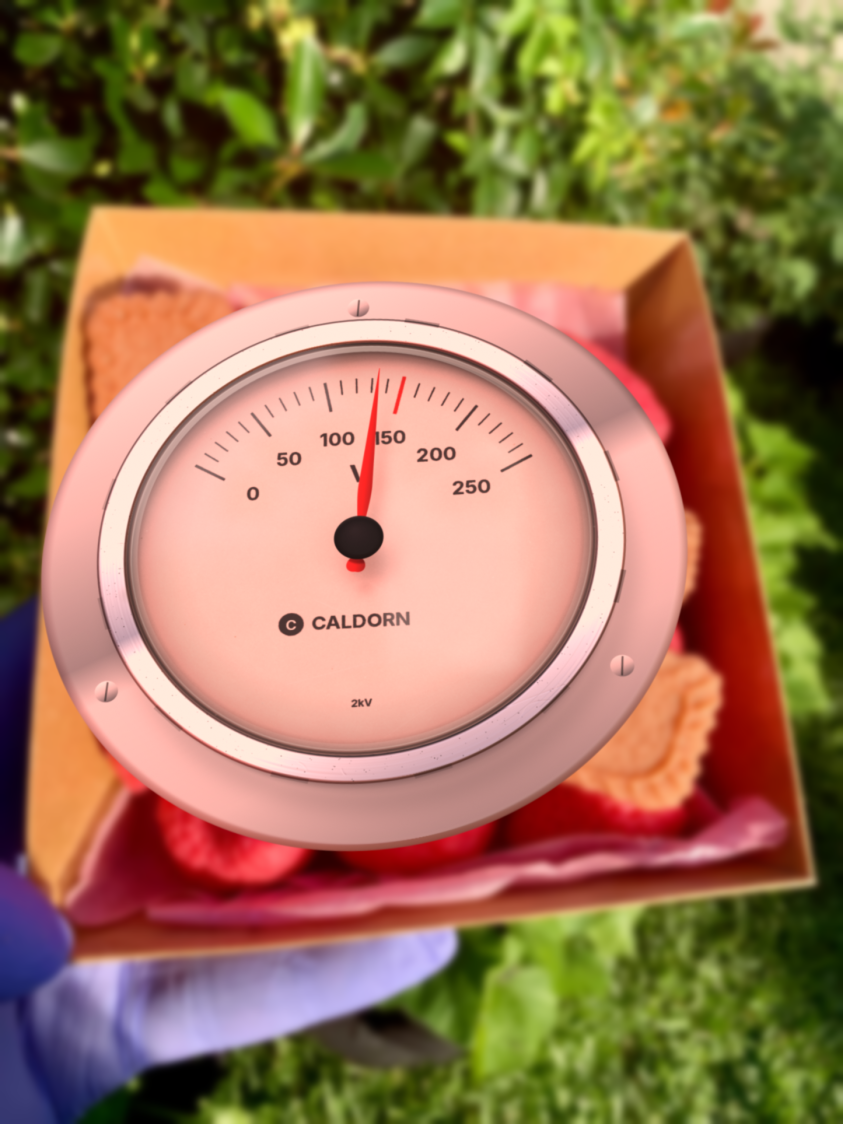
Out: 135V
